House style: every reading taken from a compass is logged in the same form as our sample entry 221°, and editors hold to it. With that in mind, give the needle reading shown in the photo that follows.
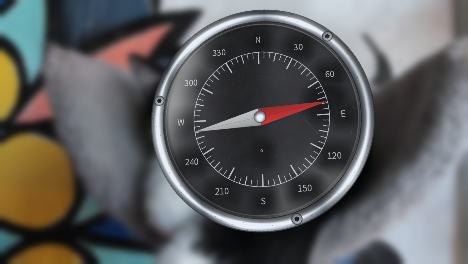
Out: 80°
